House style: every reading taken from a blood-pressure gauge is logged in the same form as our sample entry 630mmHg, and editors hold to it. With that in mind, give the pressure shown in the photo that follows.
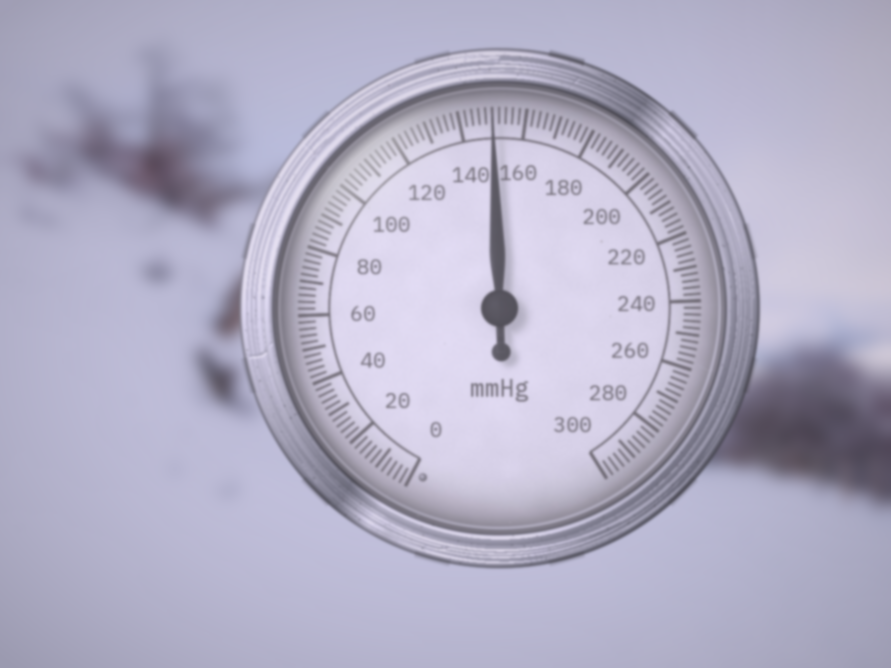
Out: 150mmHg
